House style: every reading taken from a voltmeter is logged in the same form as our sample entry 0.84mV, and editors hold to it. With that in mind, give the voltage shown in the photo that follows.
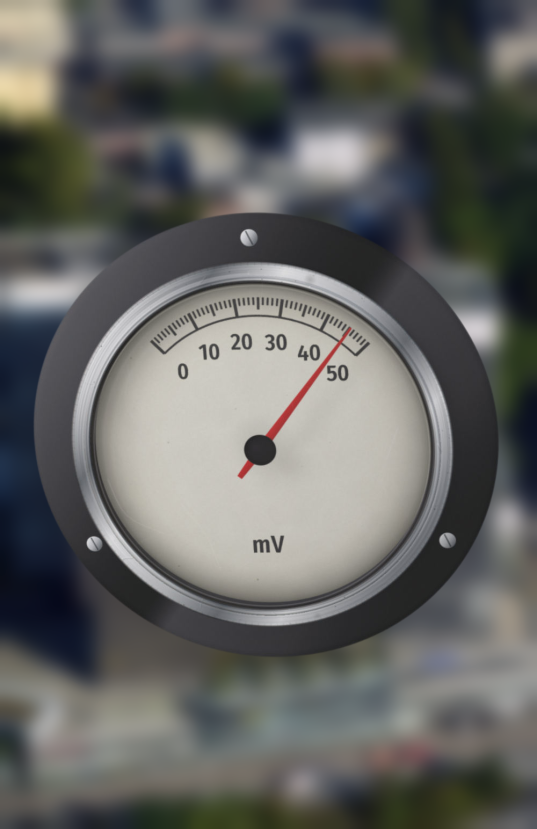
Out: 45mV
